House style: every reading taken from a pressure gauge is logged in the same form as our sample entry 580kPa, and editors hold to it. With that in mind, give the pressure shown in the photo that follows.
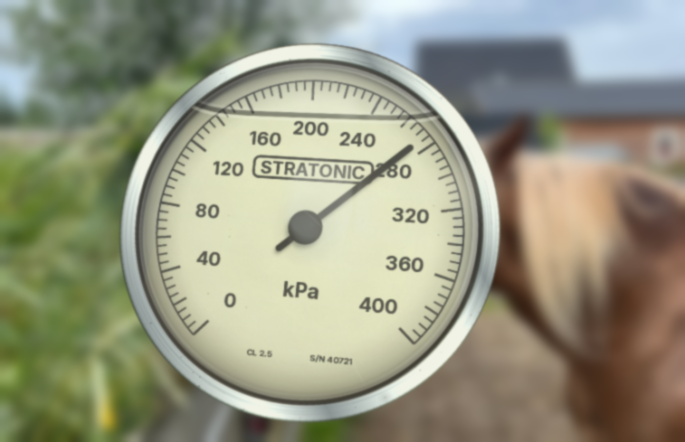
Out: 275kPa
